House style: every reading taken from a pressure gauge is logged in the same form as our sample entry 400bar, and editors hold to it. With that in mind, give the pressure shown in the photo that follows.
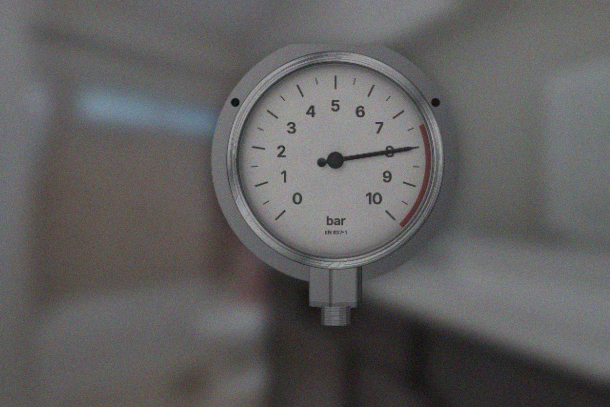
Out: 8bar
